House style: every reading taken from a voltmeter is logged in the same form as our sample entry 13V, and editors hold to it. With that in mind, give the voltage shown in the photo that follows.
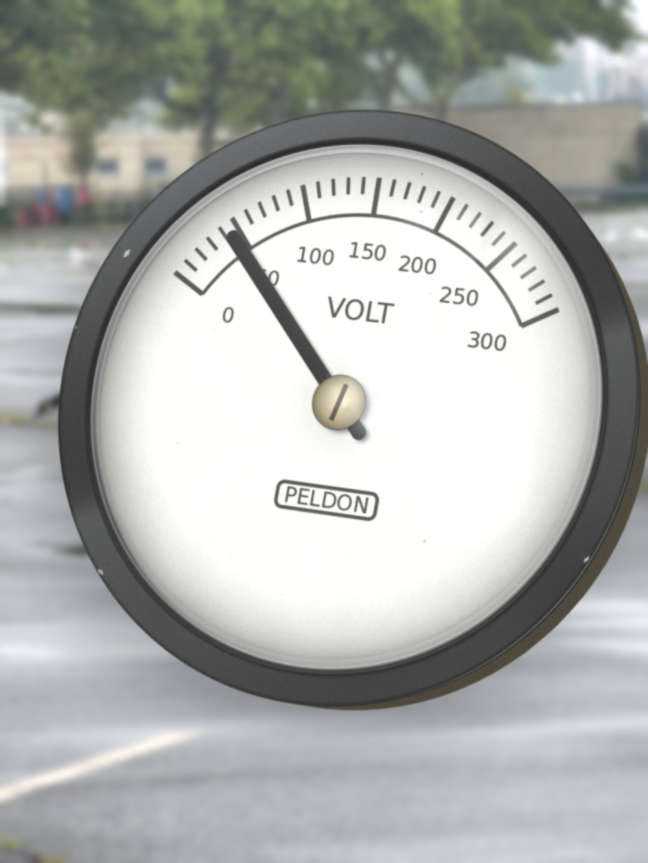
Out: 45V
